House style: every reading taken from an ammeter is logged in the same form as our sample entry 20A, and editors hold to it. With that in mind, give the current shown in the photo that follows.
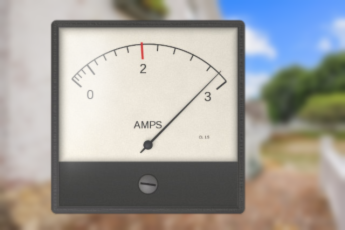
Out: 2.9A
